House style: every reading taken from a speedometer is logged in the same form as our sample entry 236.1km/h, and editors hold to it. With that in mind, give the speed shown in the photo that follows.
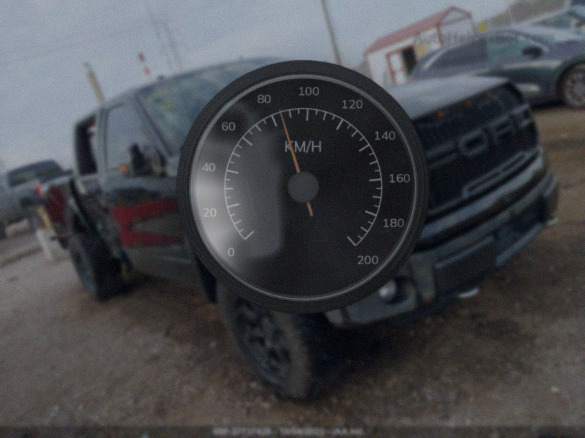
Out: 85km/h
